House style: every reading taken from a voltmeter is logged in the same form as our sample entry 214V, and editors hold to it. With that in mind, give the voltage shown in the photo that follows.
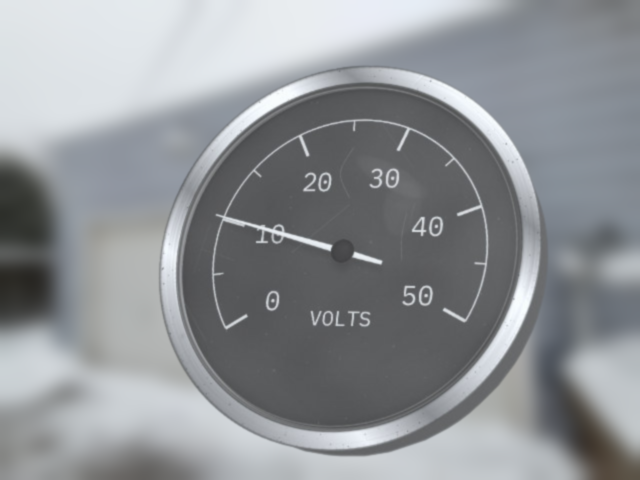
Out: 10V
